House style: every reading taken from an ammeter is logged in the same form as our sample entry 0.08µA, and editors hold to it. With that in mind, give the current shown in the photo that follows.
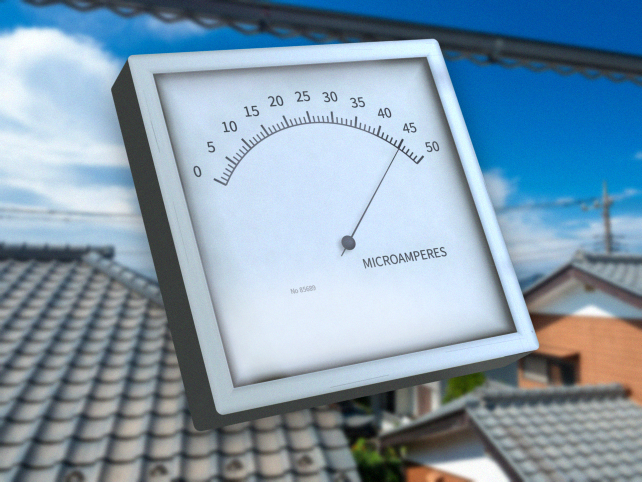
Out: 45µA
